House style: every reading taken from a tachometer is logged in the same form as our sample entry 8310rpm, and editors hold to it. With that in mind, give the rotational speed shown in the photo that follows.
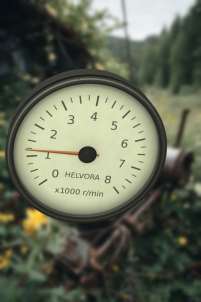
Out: 1250rpm
